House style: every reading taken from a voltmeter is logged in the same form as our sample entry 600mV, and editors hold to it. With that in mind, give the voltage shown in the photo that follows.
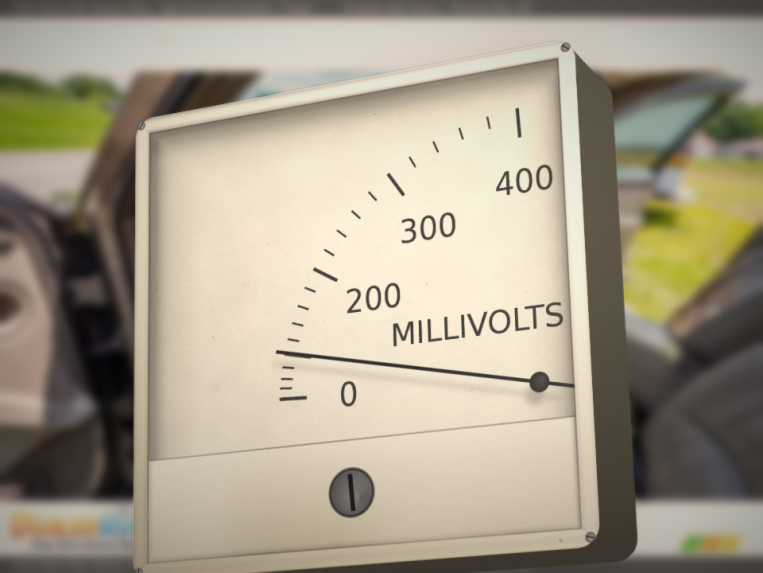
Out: 100mV
